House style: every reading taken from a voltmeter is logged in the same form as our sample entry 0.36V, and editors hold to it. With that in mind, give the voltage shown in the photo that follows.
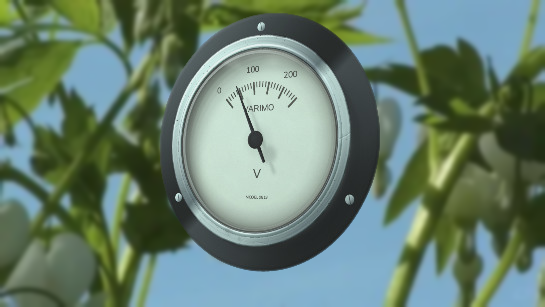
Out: 50V
